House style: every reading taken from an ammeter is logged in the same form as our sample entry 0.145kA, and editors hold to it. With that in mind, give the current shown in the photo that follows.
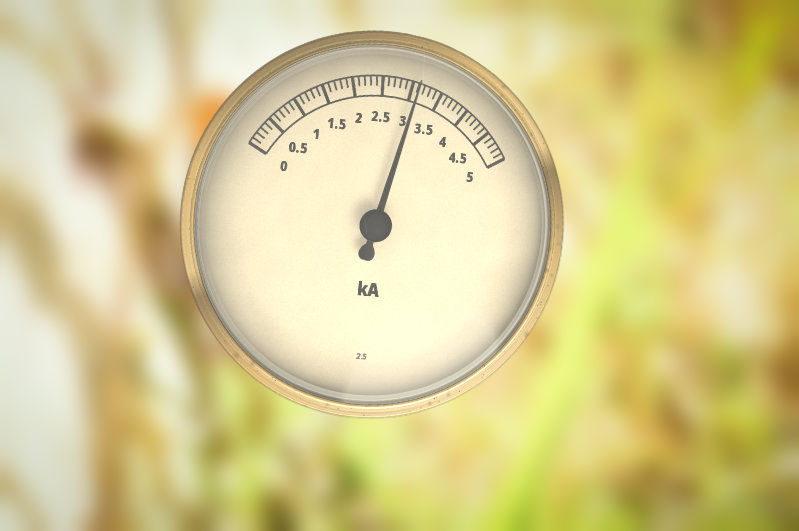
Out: 3.1kA
